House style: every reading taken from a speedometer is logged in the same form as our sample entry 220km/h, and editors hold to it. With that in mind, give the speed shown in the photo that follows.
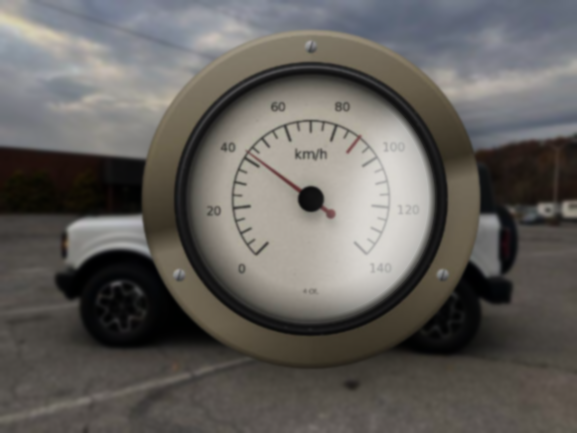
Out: 42.5km/h
